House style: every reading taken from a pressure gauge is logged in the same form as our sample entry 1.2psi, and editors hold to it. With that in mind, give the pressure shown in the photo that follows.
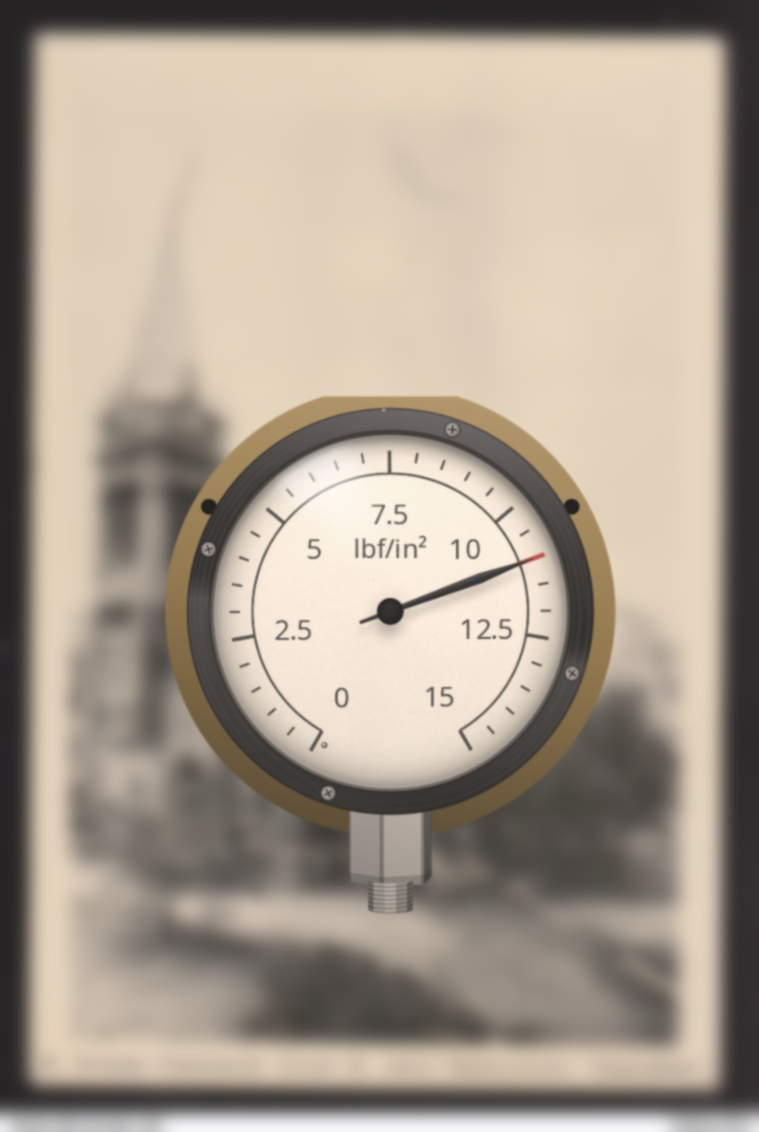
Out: 11psi
